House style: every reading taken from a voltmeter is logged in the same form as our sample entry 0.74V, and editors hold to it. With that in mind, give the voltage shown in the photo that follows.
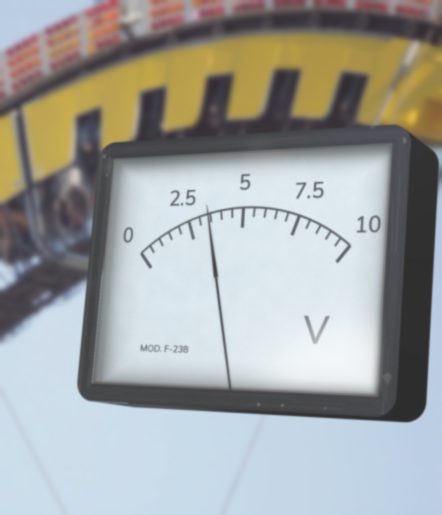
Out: 3.5V
